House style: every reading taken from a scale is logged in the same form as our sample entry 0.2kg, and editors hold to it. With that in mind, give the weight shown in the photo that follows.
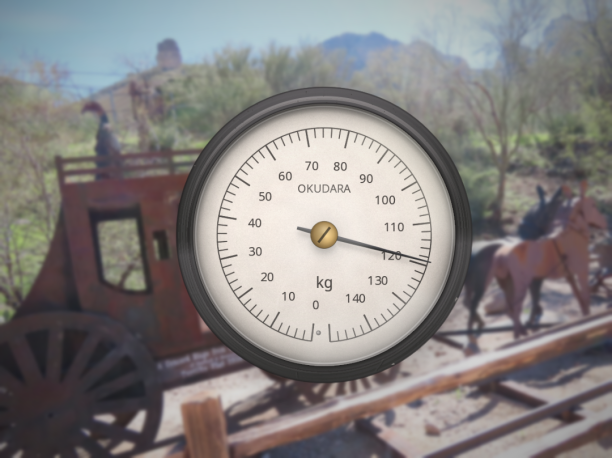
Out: 119kg
